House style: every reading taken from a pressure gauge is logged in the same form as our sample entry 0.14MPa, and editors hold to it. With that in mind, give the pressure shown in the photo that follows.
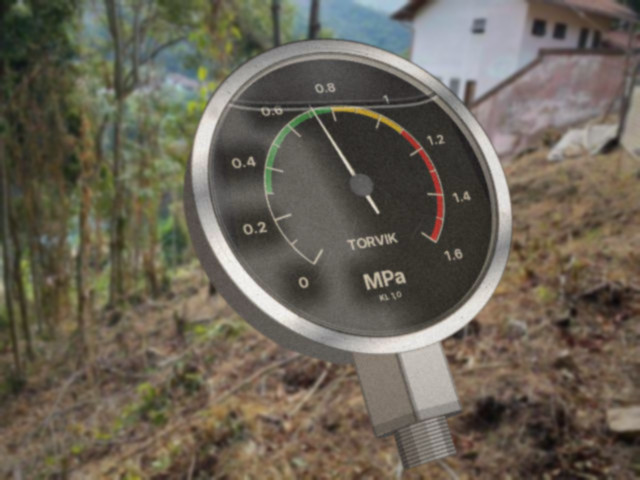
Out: 0.7MPa
